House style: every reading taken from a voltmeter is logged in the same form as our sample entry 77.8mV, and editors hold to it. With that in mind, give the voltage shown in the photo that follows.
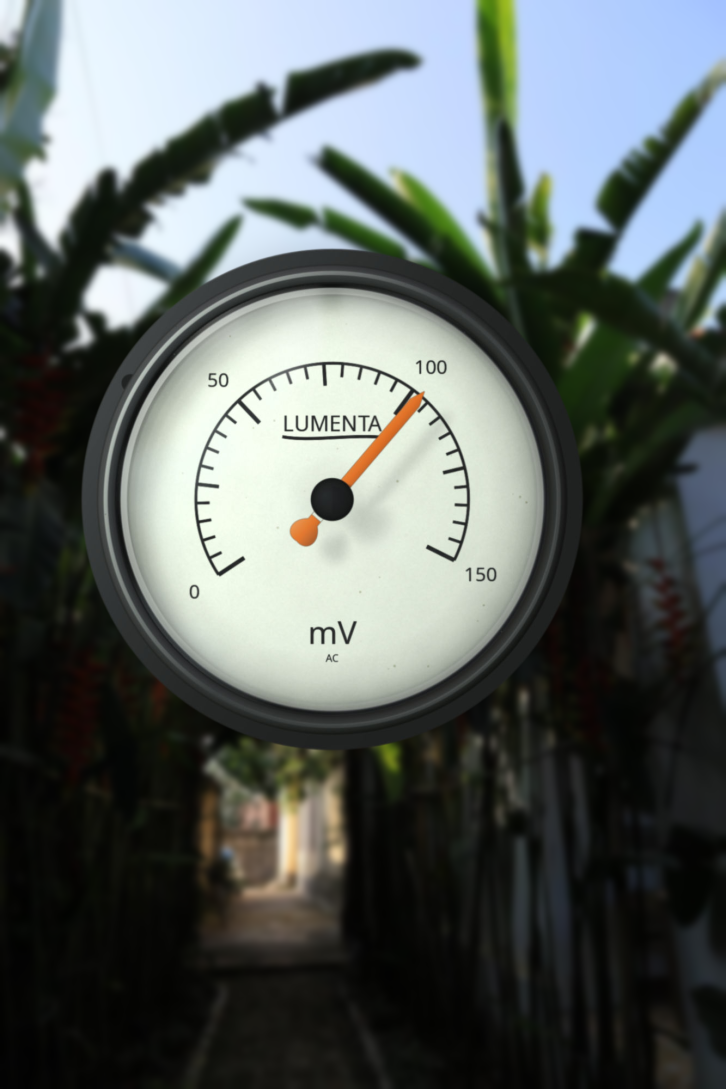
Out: 102.5mV
